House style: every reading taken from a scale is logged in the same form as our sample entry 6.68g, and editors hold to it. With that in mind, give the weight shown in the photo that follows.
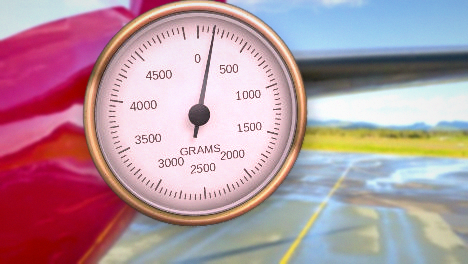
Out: 150g
